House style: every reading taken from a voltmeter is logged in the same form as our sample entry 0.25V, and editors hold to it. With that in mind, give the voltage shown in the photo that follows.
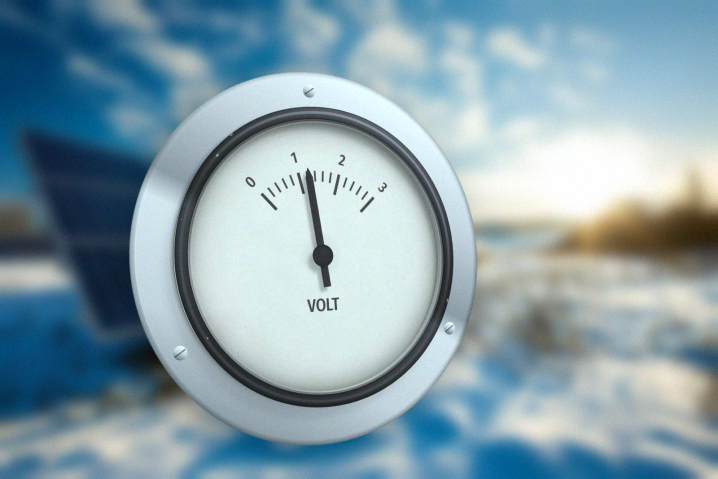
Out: 1.2V
